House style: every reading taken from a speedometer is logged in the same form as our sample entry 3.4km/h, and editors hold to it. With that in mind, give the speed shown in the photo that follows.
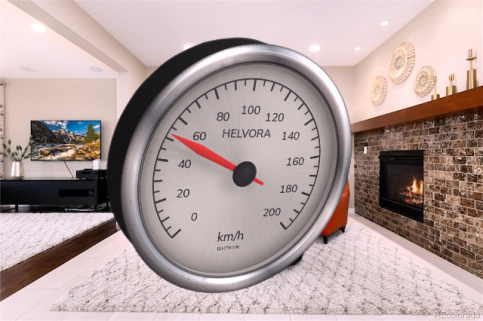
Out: 52.5km/h
